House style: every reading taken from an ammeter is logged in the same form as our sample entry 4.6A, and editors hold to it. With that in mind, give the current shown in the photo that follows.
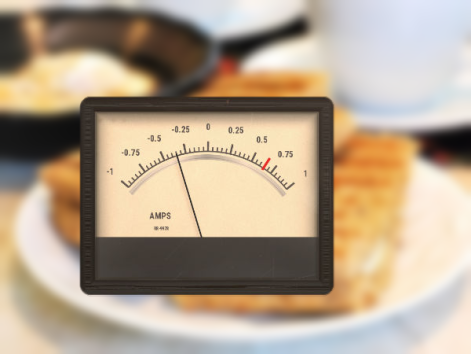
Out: -0.35A
